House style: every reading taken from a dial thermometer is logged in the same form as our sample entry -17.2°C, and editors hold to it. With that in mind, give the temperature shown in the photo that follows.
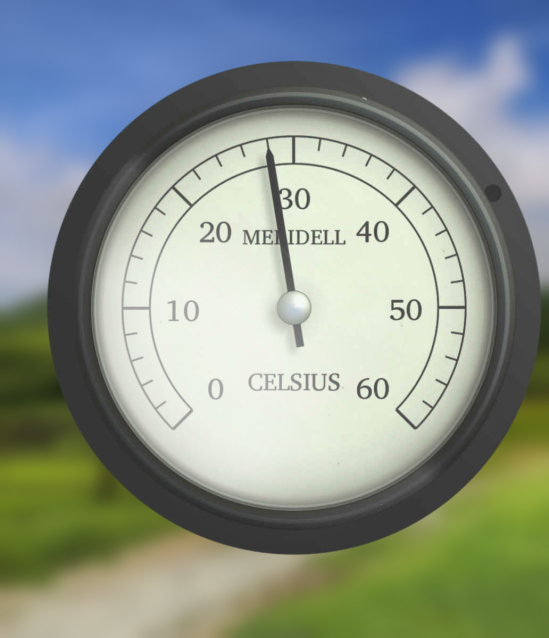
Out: 28°C
